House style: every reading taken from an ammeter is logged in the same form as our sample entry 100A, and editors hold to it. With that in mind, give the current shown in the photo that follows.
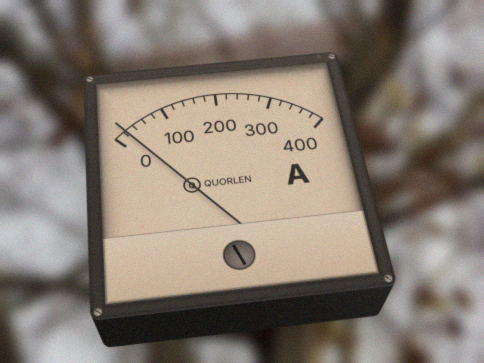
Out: 20A
